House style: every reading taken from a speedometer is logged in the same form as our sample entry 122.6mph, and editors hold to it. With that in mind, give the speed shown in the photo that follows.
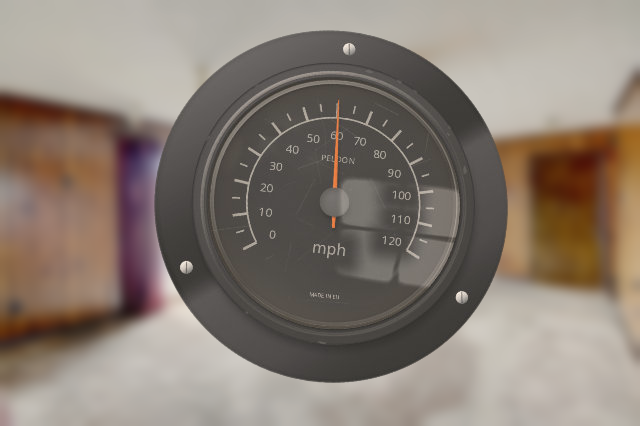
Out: 60mph
